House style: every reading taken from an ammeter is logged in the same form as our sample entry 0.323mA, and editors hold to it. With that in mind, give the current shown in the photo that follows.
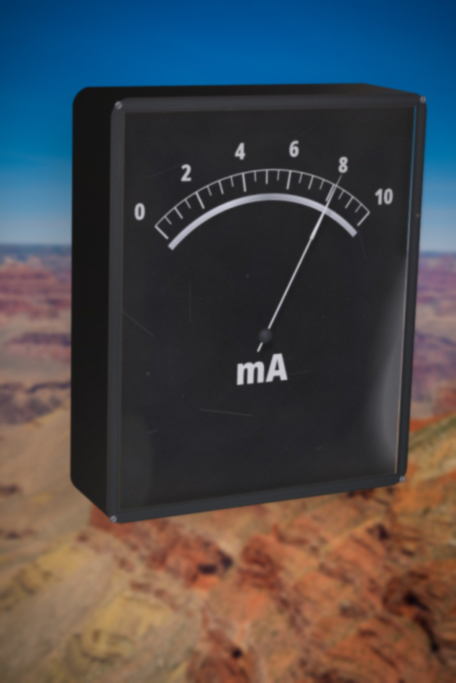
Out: 8mA
